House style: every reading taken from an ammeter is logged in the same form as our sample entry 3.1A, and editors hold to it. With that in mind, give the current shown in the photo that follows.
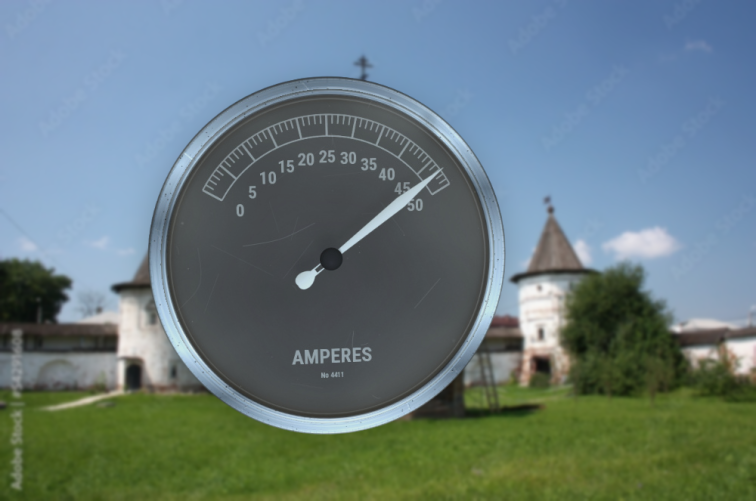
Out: 47A
